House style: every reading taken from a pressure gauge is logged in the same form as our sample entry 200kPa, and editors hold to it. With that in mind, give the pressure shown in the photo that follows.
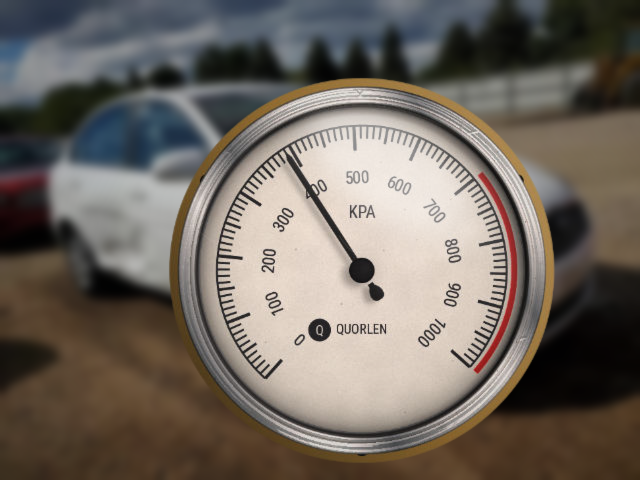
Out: 390kPa
